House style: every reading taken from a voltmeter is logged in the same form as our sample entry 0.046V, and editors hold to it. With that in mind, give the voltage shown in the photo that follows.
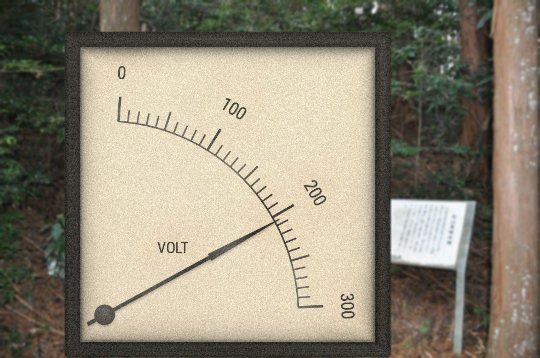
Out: 205V
